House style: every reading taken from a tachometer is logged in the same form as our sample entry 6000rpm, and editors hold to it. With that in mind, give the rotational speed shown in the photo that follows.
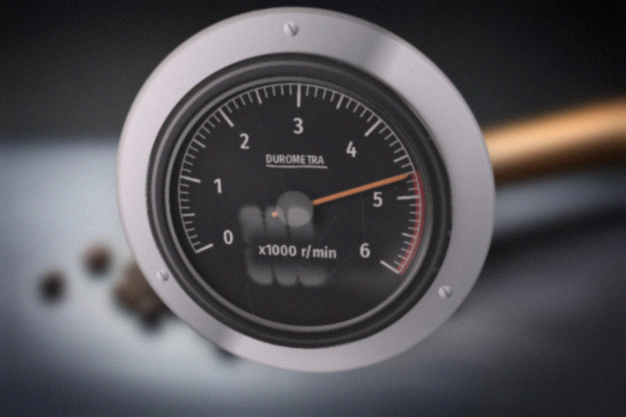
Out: 4700rpm
